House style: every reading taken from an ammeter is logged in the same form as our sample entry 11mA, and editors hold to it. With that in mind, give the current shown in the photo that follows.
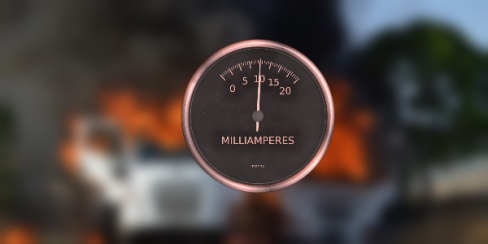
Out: 10mA
